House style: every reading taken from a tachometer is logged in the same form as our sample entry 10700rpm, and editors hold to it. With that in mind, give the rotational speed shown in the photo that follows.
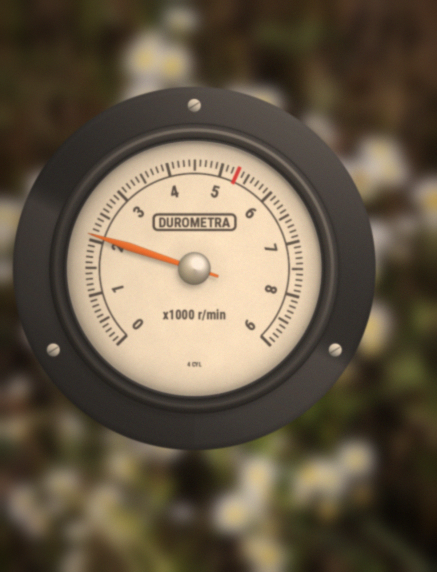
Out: 2100rpm
